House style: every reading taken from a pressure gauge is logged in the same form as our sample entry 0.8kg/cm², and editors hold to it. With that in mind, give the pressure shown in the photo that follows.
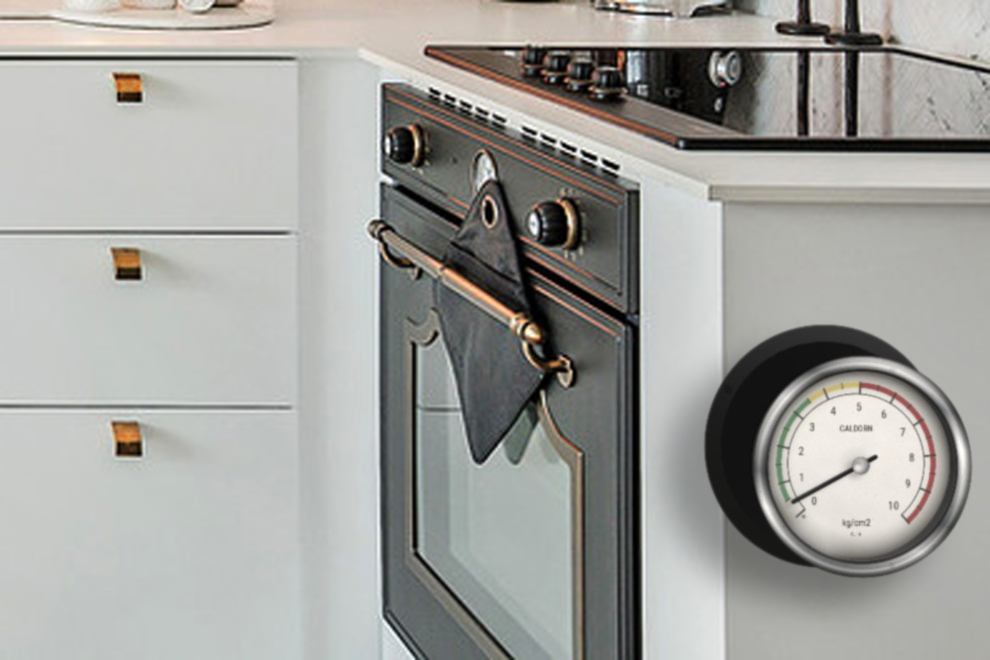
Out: 0.5kg/cm²
